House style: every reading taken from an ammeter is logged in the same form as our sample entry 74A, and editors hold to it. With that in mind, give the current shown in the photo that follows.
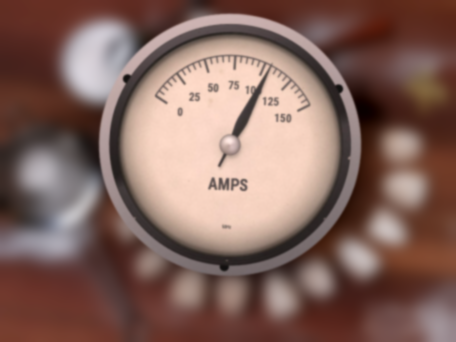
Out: 105A
